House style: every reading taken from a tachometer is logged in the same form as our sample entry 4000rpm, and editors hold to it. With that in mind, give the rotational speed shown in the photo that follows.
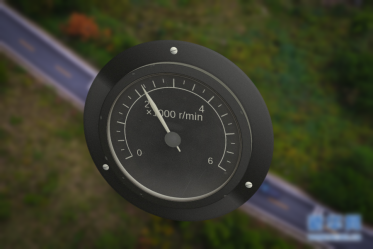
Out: 2250rpm
